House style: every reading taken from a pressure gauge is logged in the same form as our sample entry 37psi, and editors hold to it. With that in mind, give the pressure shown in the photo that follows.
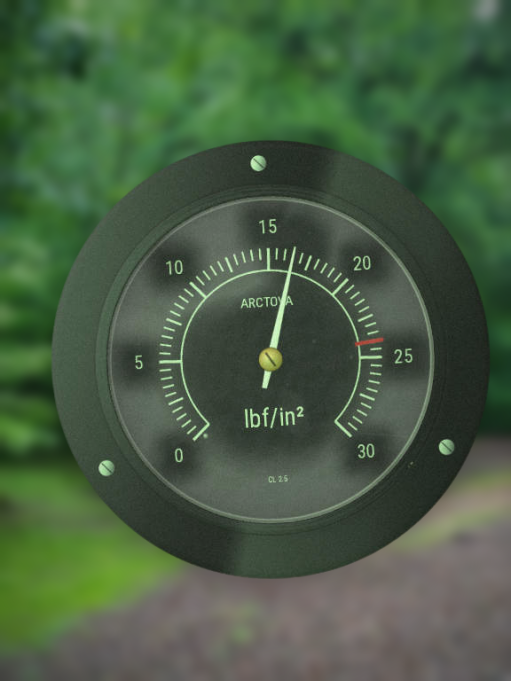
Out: 16.5psi
